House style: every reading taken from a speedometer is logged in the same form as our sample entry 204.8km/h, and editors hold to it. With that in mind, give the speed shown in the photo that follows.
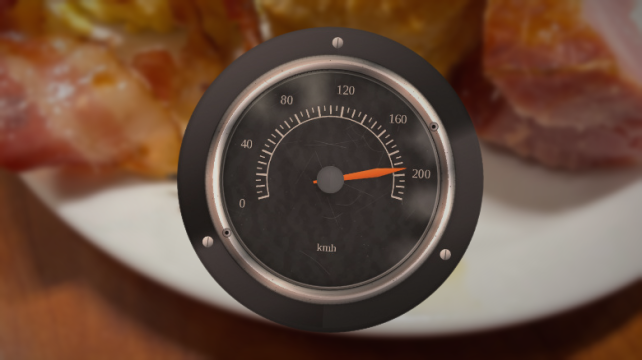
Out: 195km/h
